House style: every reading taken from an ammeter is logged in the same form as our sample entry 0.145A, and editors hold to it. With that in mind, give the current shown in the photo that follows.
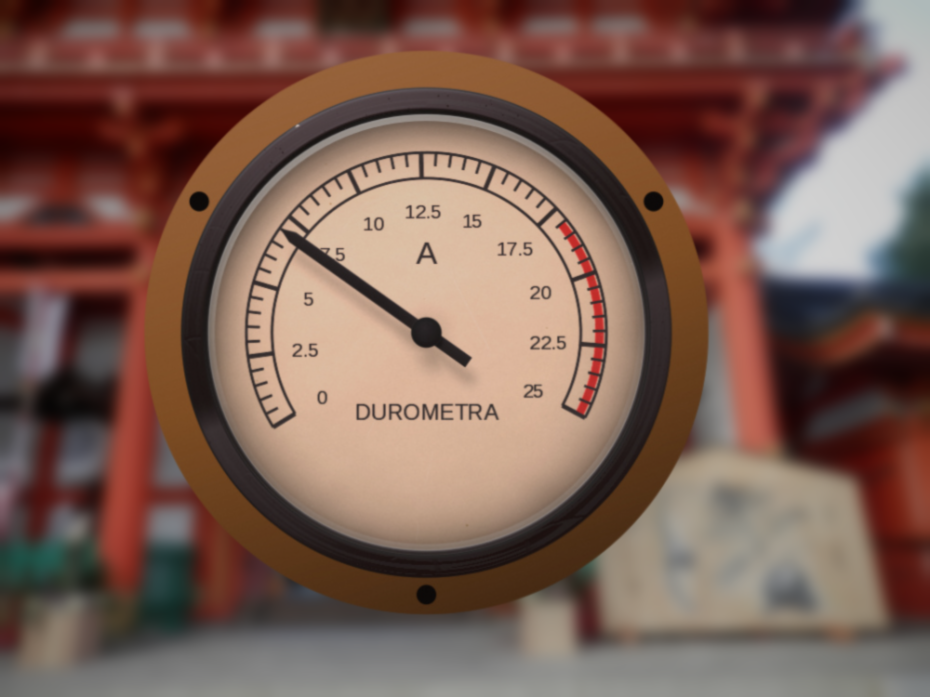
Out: 7A
